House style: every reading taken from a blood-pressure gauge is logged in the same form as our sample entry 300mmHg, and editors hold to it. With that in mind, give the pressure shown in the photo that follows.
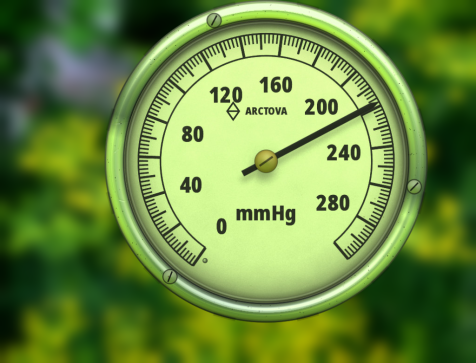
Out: 218mmHg
